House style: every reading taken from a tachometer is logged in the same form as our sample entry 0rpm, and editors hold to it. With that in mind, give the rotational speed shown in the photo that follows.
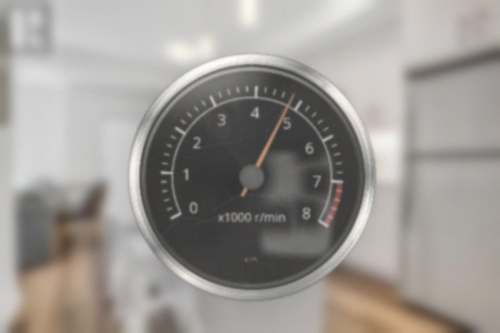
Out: 4800rpm
